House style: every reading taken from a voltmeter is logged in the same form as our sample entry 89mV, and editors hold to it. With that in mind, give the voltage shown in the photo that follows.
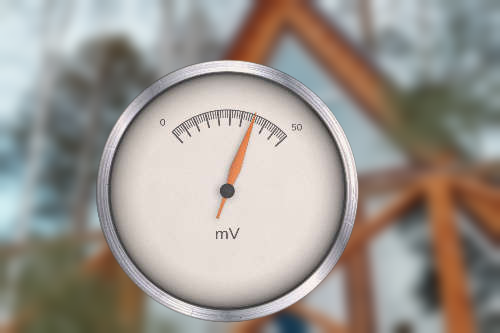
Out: 35mV
